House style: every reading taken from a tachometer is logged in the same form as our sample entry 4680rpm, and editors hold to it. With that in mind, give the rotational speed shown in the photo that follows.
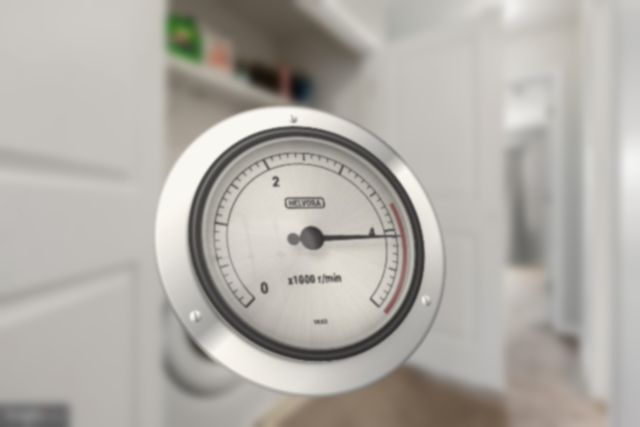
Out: 4100rpm
